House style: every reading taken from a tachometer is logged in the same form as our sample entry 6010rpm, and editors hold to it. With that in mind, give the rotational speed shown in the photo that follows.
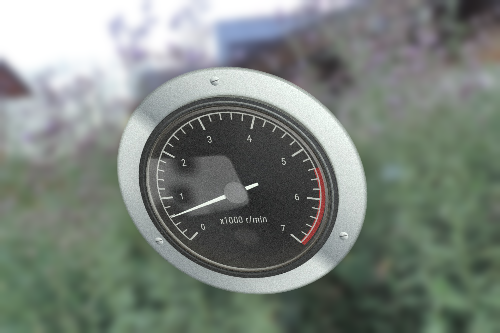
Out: 600rpm
